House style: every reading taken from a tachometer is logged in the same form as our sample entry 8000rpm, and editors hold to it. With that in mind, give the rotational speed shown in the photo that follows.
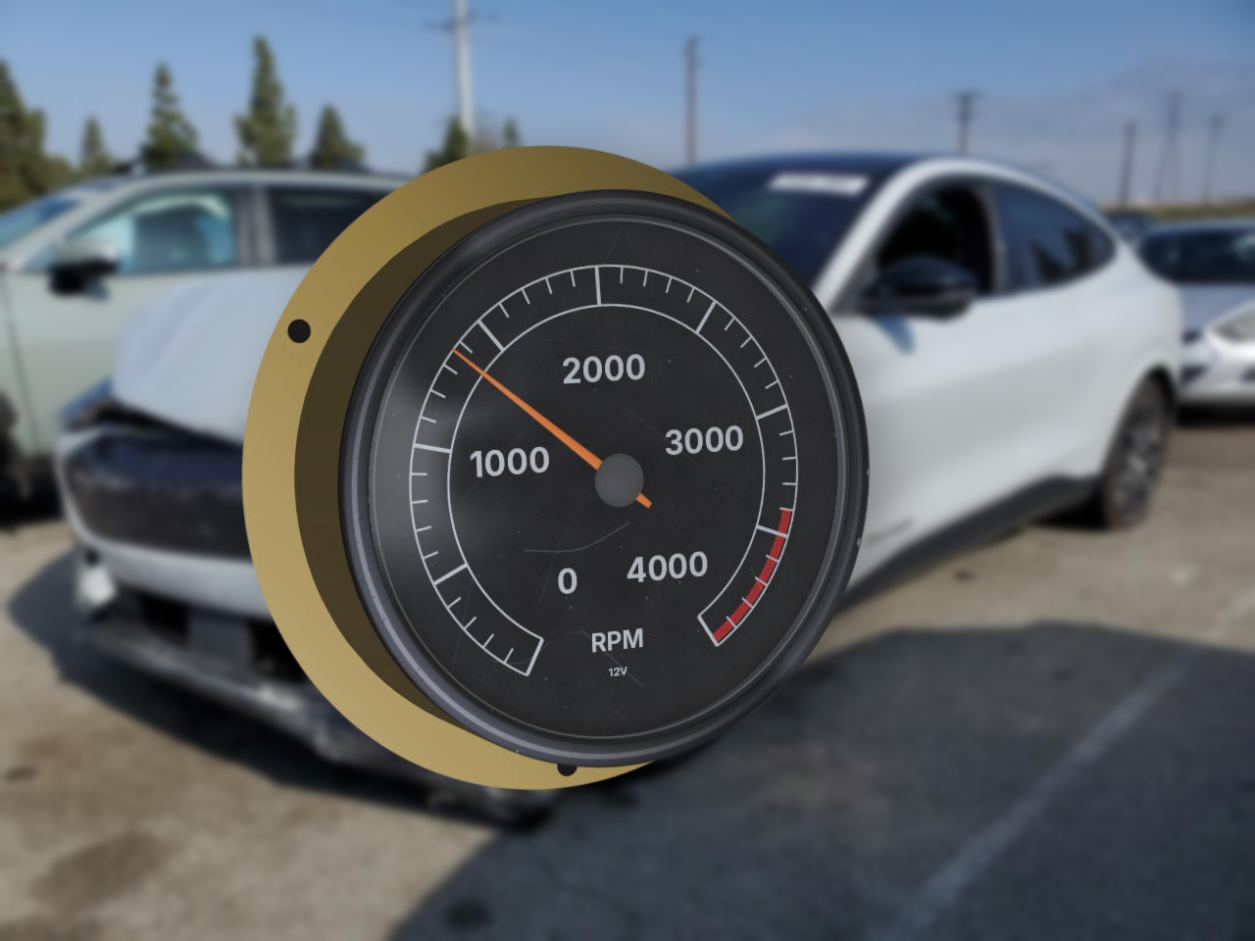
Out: 1350rpm
